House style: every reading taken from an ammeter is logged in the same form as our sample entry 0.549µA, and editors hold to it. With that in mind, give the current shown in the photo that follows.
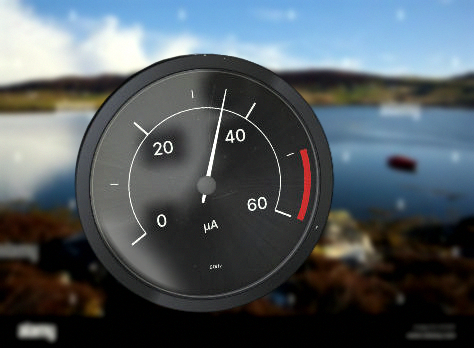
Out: 35µA
